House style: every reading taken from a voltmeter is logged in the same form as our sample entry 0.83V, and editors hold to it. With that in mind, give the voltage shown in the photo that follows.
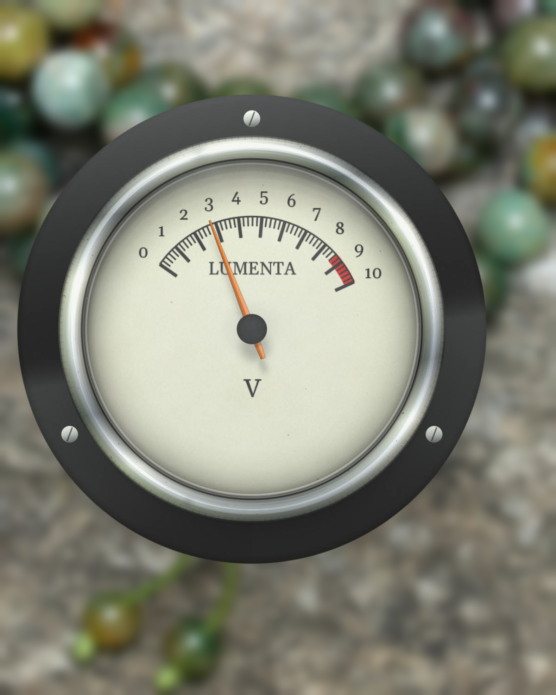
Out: 2.8V
